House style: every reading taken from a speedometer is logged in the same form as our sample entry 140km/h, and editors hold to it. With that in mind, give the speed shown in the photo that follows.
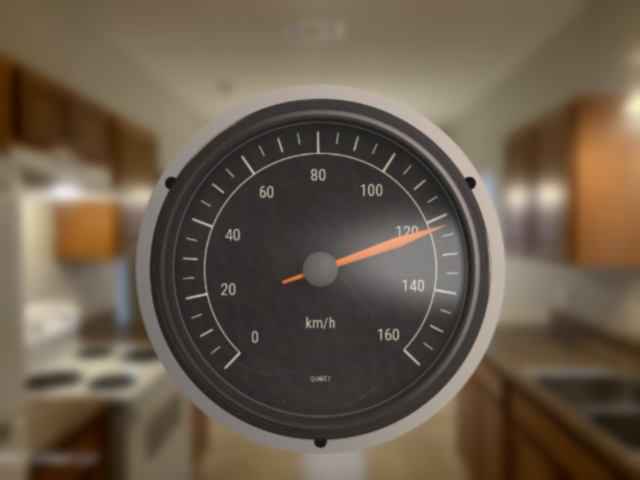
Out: 122.5km/h
